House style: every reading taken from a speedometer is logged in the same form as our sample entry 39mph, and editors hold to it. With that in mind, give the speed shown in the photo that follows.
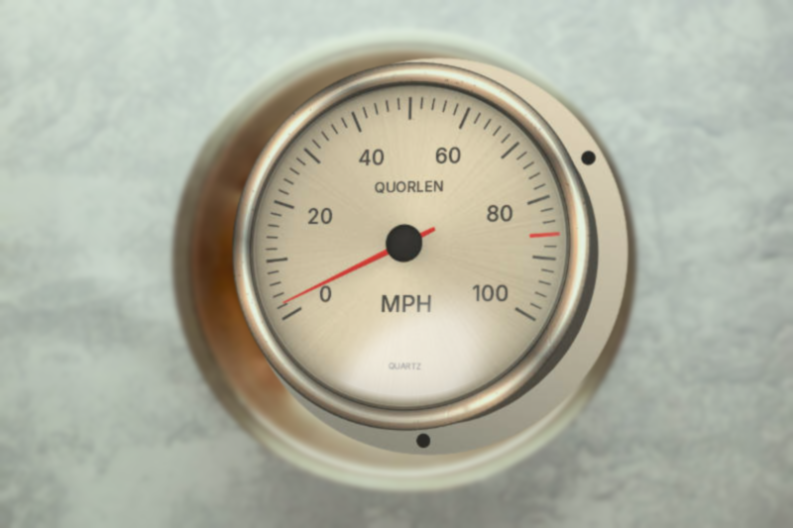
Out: 2mph
